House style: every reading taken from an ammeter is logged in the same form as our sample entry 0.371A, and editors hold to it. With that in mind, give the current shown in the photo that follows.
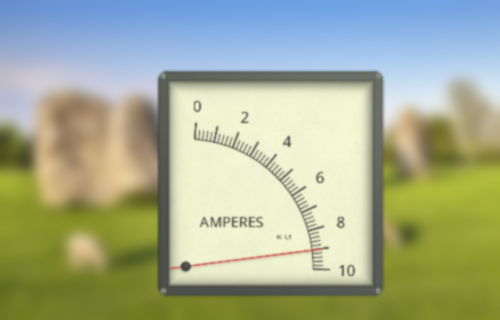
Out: 9A
